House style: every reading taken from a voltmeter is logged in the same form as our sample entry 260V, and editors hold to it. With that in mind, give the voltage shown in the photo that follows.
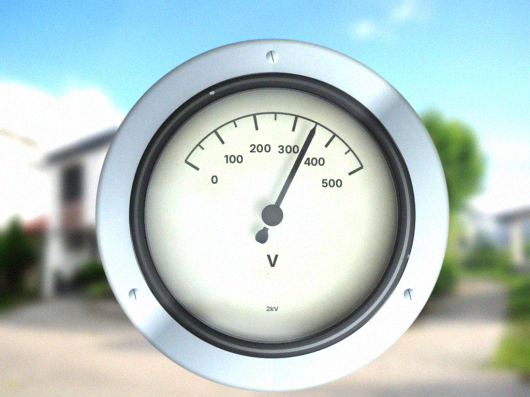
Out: 350V
